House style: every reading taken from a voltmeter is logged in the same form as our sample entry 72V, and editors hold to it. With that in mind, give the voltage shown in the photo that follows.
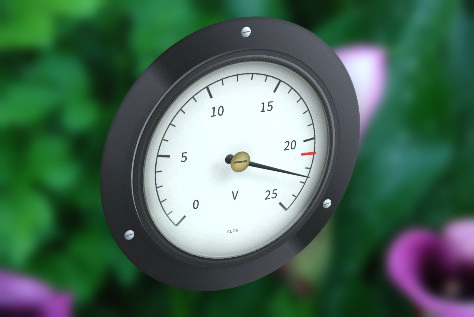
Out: 22.5V
